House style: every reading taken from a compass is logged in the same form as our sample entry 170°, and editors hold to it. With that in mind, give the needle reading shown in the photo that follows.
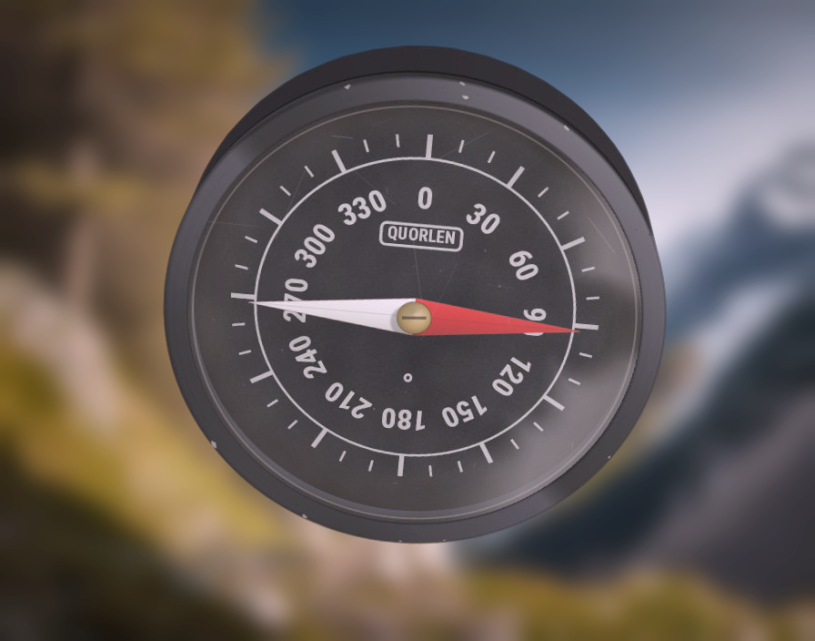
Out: 90°
